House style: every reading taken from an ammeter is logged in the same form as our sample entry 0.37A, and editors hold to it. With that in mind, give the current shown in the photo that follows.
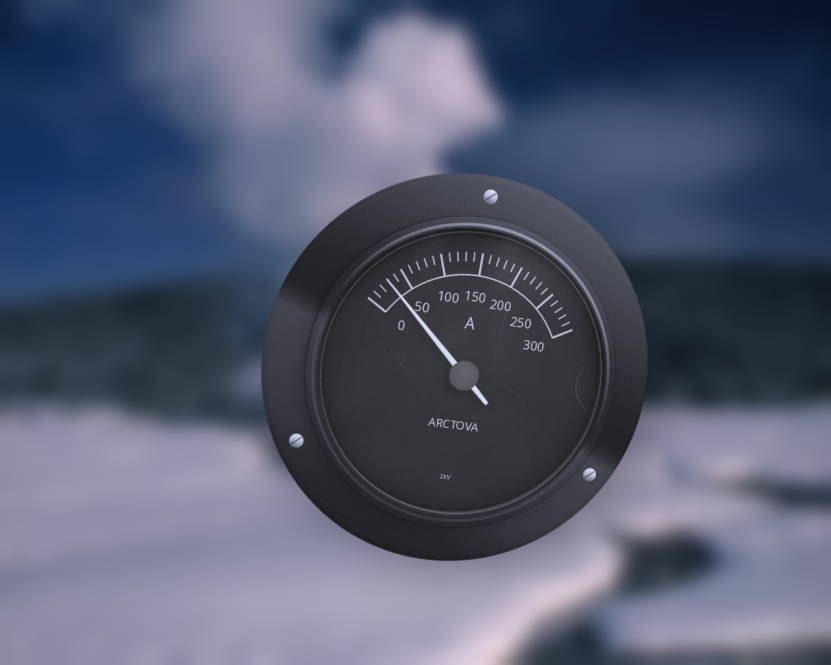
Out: 30A
